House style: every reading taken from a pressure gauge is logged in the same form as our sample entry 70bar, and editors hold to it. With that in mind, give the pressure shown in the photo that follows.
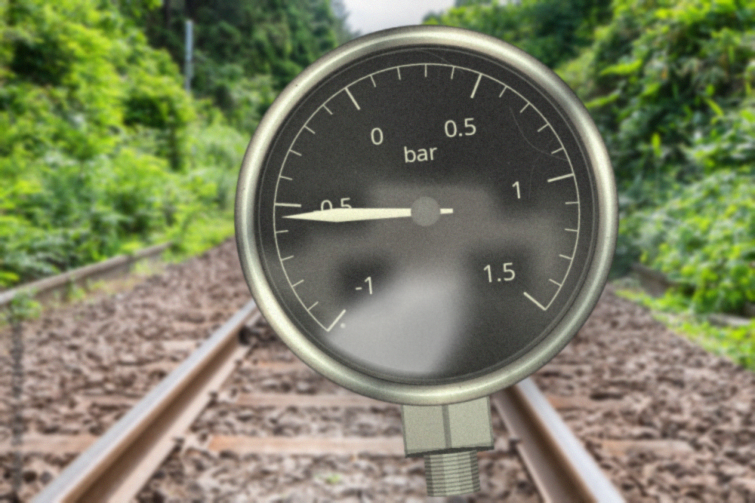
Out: -0.55bar
